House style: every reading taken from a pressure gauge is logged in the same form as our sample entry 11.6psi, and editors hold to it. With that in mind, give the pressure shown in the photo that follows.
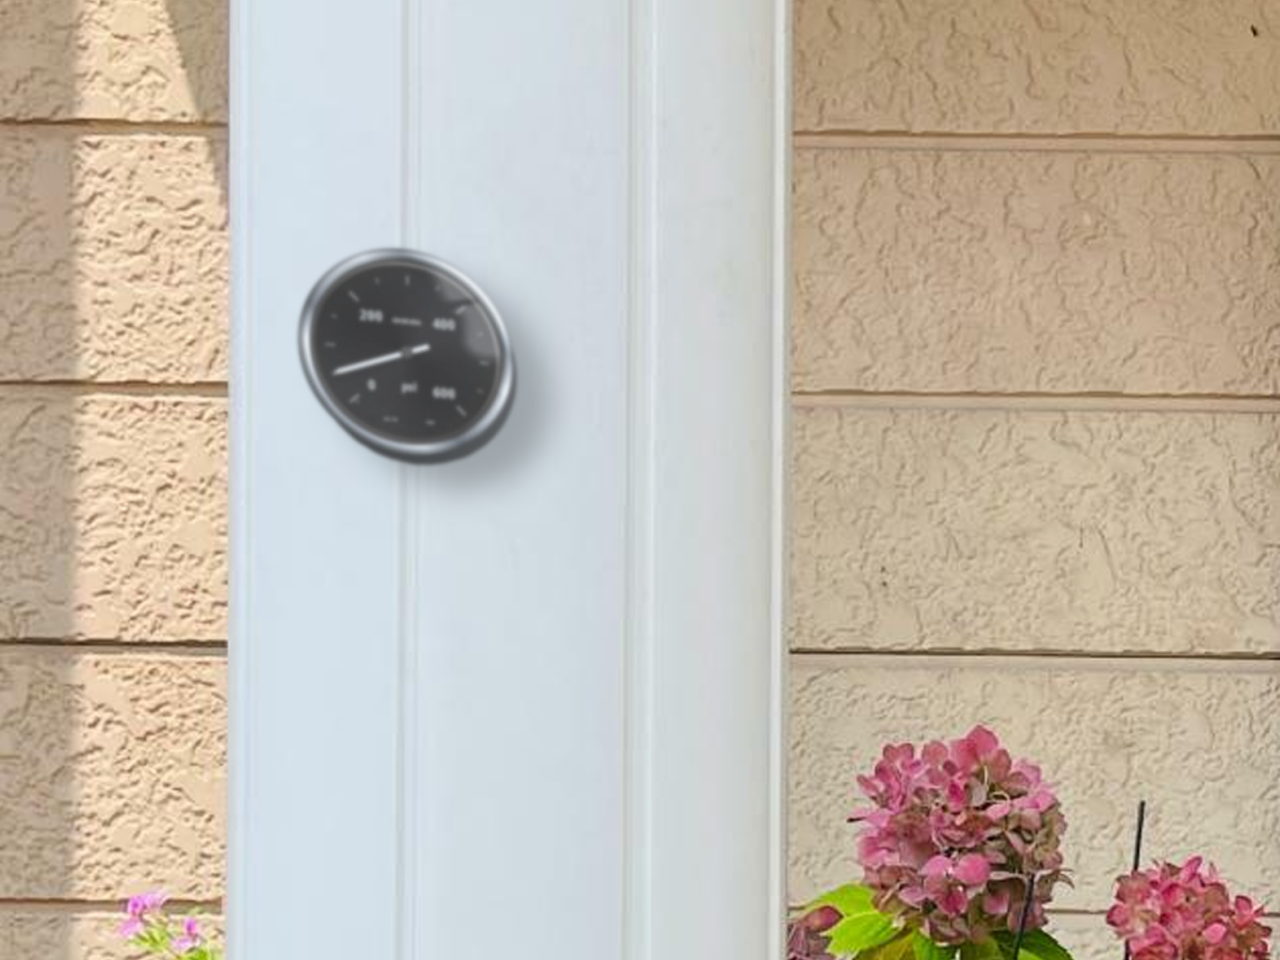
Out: 50psi
